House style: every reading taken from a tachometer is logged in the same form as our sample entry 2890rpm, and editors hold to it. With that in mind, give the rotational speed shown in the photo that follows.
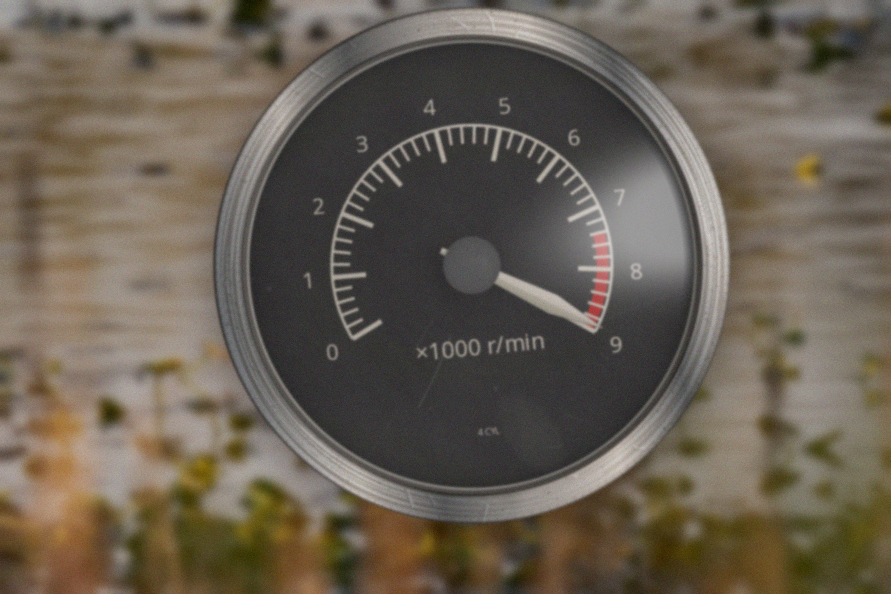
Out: 8900rpm
